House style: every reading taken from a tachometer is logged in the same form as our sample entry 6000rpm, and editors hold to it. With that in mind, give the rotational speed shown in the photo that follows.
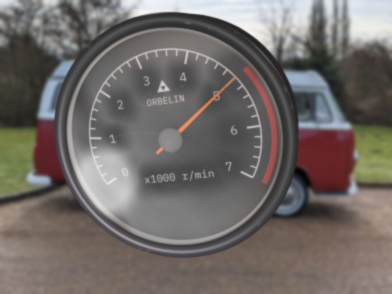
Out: 5000rpm
